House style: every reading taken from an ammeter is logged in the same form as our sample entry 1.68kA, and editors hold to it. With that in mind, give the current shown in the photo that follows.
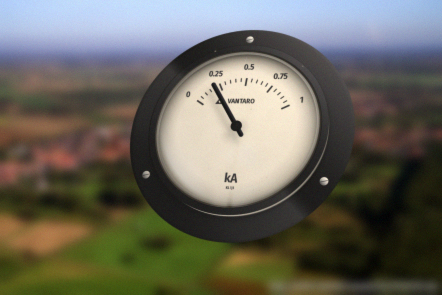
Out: 0.2kA
